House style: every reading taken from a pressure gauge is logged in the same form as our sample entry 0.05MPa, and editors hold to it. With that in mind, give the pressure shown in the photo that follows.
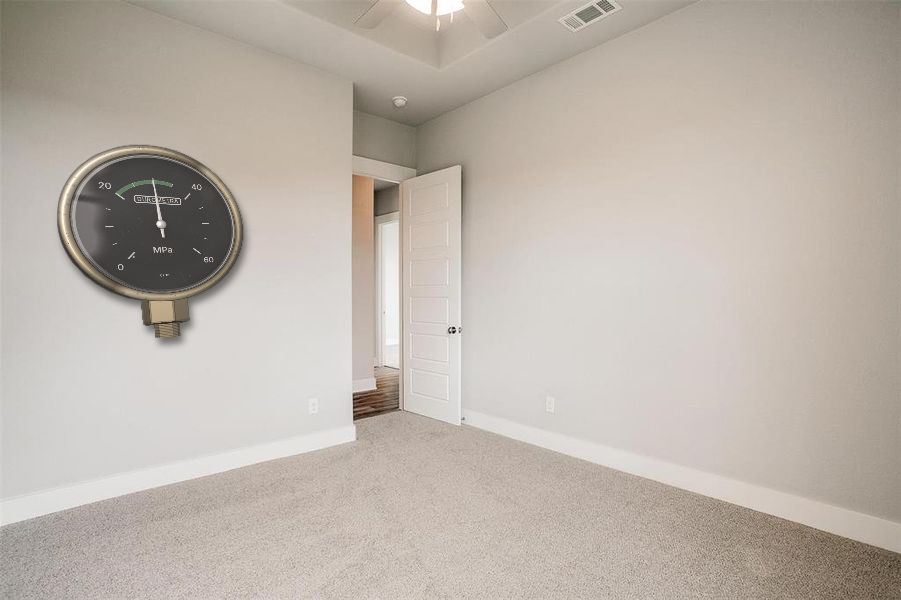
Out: 30MPa
